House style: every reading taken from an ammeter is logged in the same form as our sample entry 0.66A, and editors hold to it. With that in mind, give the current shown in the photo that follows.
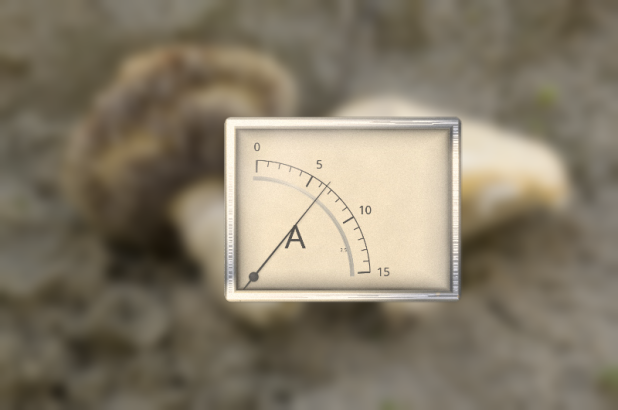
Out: 6.5A
